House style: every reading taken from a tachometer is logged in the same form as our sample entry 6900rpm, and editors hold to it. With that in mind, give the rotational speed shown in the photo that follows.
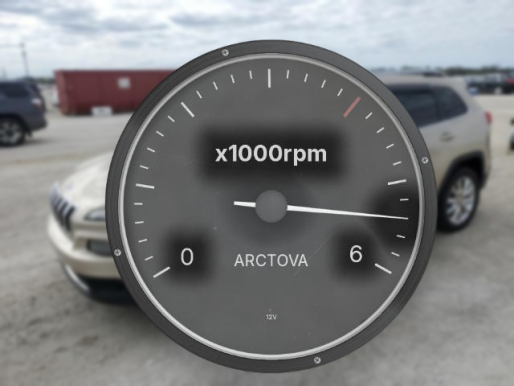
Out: 5400rpm
